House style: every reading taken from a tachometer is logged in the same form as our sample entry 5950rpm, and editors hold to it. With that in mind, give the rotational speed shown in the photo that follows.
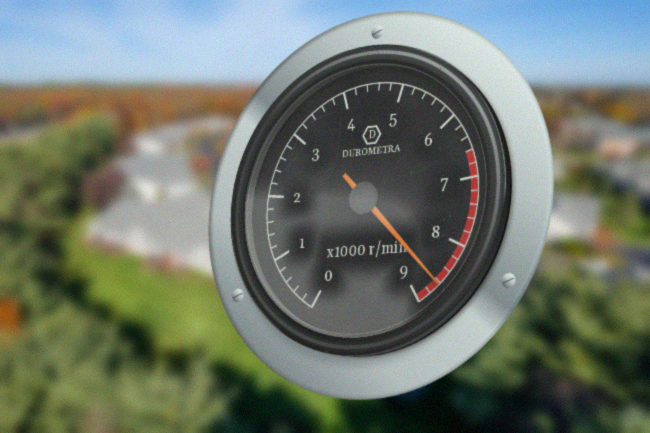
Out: 8600rpm
